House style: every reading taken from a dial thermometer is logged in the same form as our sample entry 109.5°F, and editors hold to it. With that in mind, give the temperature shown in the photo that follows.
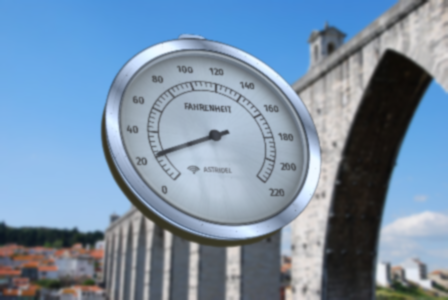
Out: 20°F
